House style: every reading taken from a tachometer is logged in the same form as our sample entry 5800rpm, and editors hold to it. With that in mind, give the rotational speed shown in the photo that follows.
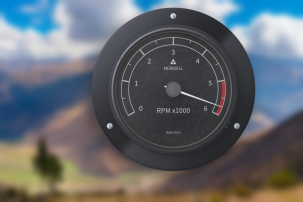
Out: 5750rpm
